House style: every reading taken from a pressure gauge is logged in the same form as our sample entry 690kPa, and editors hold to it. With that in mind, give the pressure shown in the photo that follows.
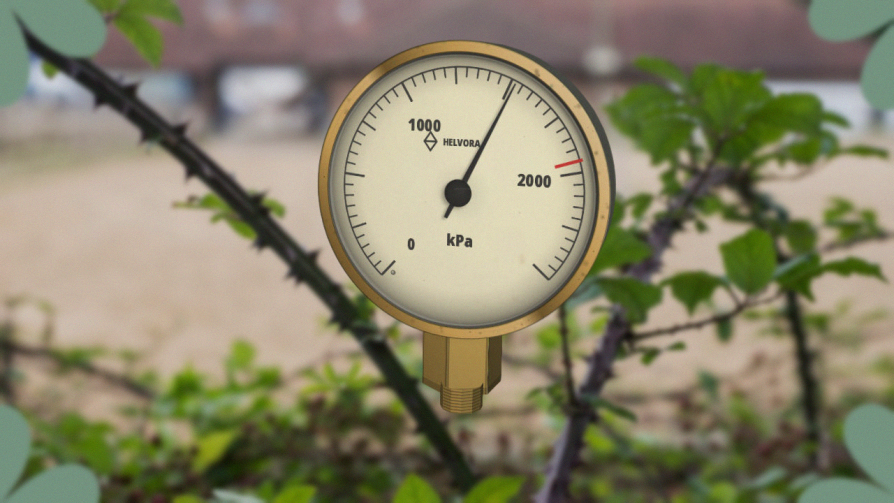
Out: 1525kPa
